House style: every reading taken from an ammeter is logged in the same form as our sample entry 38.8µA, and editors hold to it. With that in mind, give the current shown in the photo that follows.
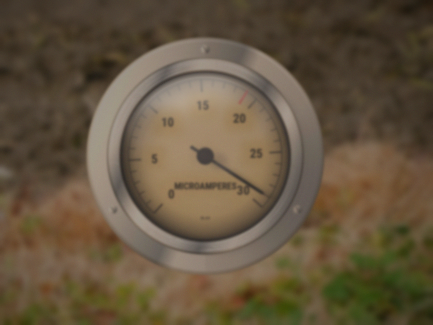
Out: 29µA
